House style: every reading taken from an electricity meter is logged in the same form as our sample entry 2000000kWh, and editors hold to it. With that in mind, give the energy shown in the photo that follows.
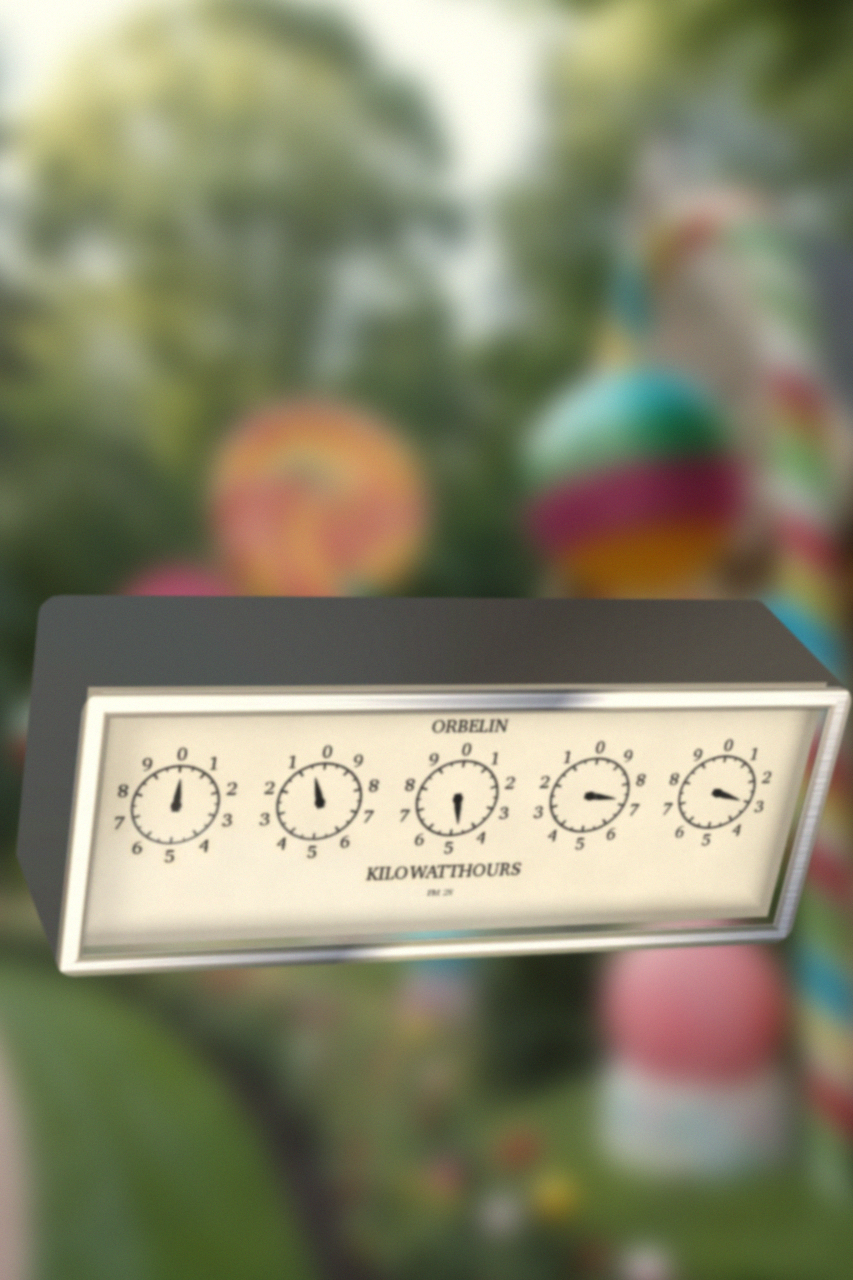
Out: 473kWh
